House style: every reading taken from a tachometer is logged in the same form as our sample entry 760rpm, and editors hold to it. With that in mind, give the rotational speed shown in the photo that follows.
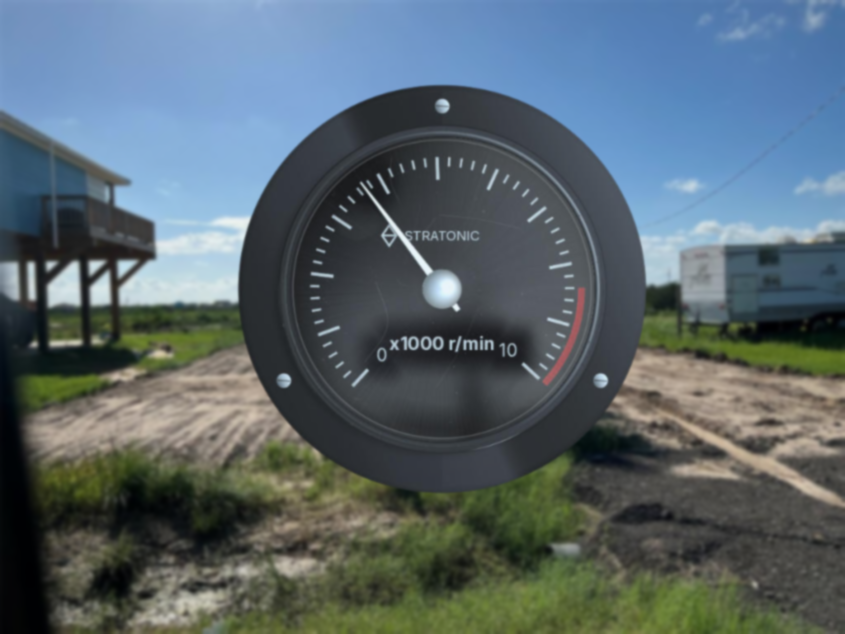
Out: 3700rpm
